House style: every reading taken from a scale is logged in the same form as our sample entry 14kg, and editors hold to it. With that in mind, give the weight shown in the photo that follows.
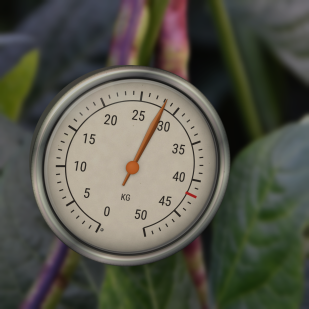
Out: 28kg
